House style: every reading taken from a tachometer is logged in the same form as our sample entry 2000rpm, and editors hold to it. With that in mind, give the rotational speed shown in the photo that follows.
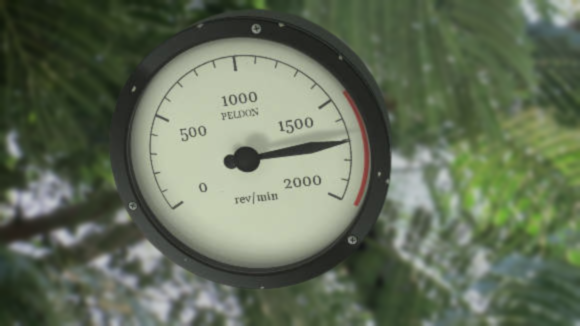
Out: 1700rpm
